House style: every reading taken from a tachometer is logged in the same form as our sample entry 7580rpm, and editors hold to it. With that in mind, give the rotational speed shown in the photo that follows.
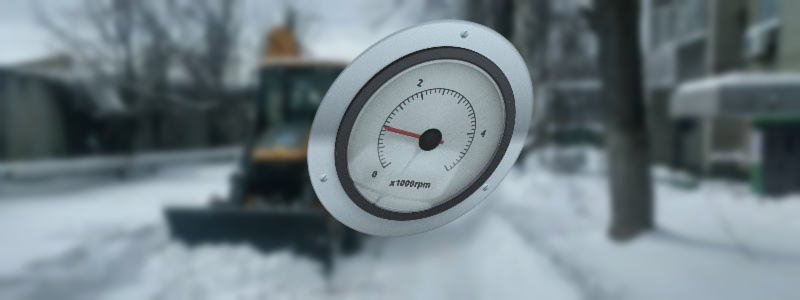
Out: 1000rpm
